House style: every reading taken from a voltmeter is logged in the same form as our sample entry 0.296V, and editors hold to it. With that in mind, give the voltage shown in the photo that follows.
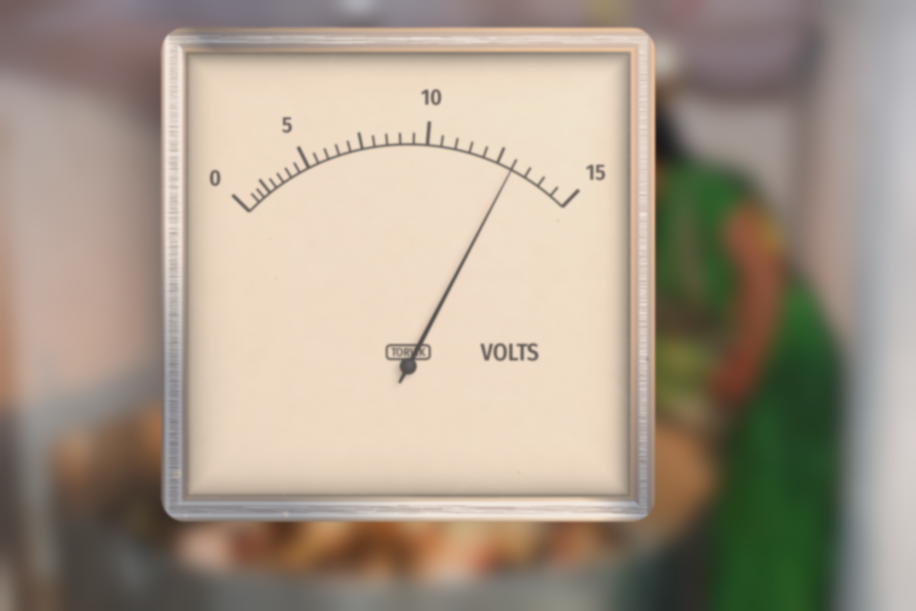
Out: 13V
